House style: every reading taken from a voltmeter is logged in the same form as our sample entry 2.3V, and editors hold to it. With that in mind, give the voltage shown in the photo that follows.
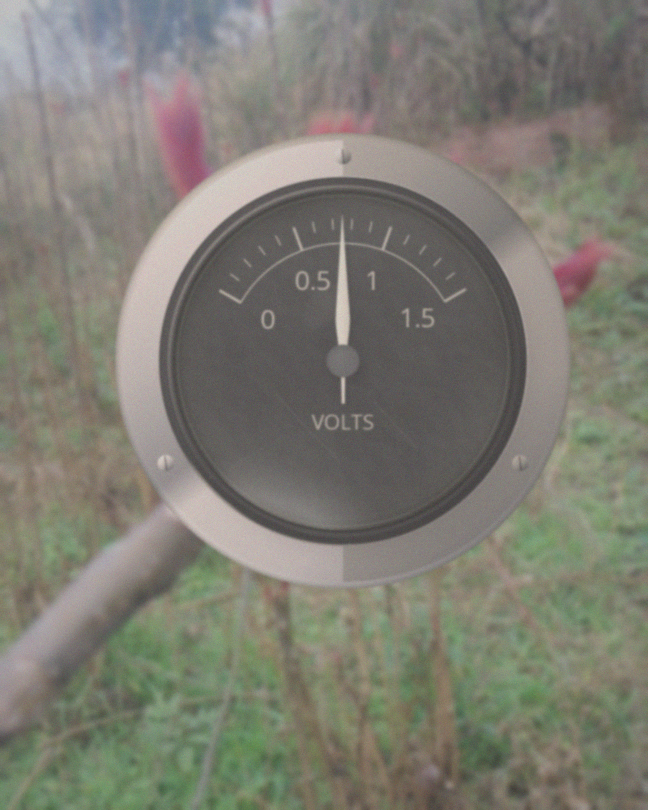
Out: 0.75V
